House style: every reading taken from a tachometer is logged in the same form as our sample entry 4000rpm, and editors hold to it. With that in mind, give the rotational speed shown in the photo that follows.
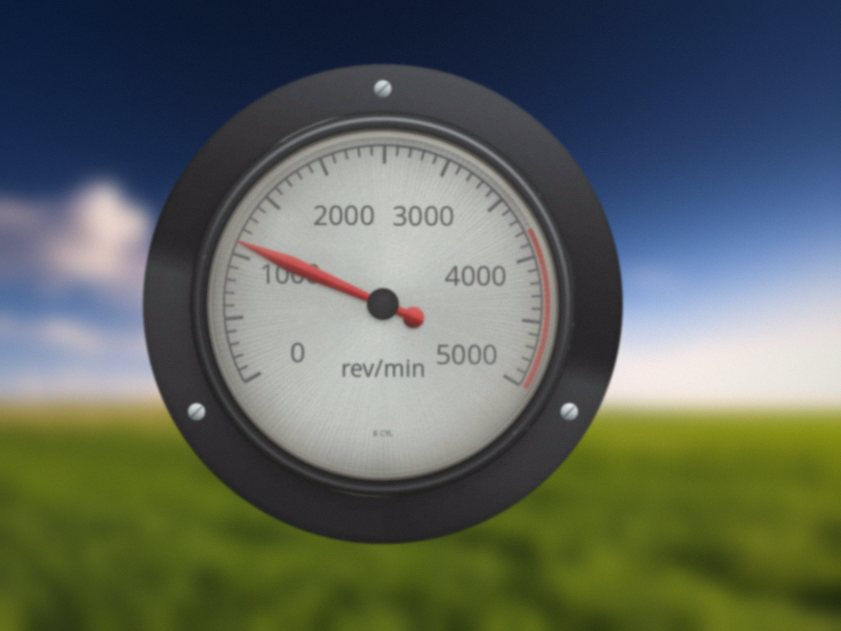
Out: 1100rpm
